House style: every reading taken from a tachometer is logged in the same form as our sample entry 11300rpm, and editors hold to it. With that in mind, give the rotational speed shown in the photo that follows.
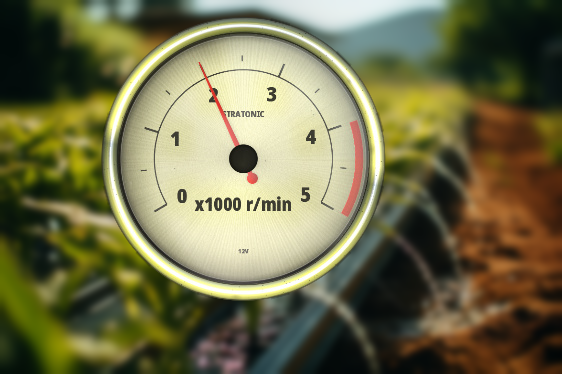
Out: 2000rpm
